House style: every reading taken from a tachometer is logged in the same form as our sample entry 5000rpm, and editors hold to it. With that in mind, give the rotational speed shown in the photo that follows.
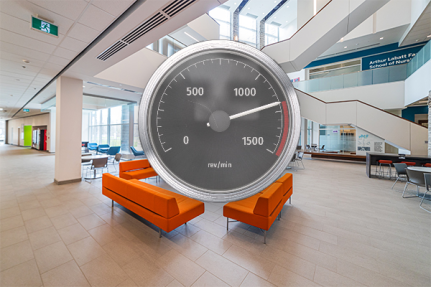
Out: 1200rpm
